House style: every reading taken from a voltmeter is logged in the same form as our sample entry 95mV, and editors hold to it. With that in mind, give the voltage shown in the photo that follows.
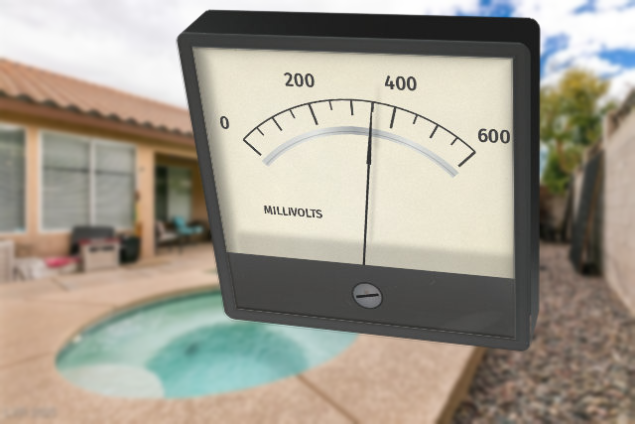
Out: 350mV
